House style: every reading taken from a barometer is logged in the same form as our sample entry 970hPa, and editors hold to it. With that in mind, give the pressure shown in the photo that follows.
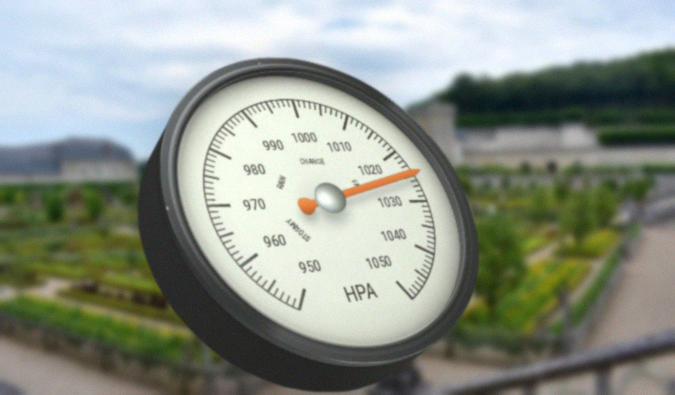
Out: 1025hPa
